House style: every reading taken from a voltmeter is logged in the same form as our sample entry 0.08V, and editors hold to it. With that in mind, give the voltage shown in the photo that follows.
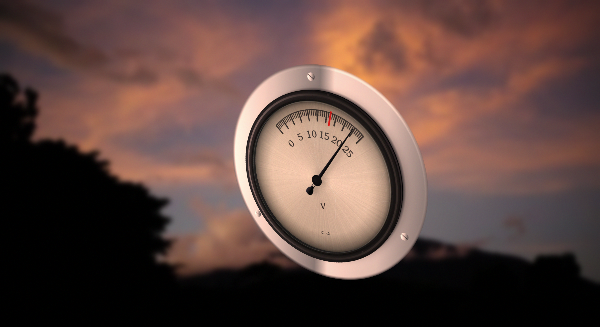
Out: 22.5V
